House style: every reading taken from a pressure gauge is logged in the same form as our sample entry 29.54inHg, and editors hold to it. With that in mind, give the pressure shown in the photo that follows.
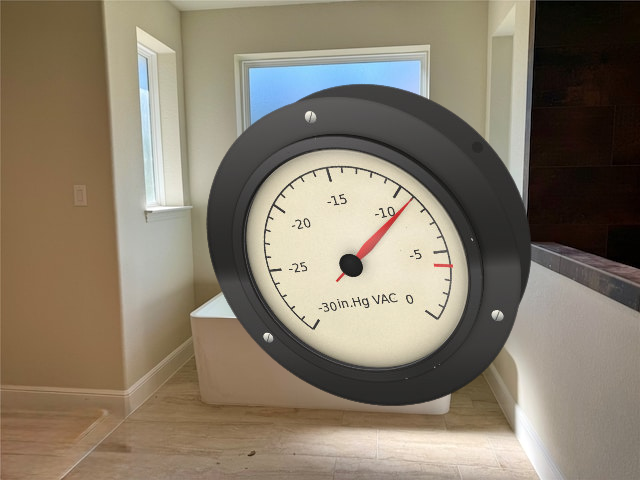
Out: -9inHg
